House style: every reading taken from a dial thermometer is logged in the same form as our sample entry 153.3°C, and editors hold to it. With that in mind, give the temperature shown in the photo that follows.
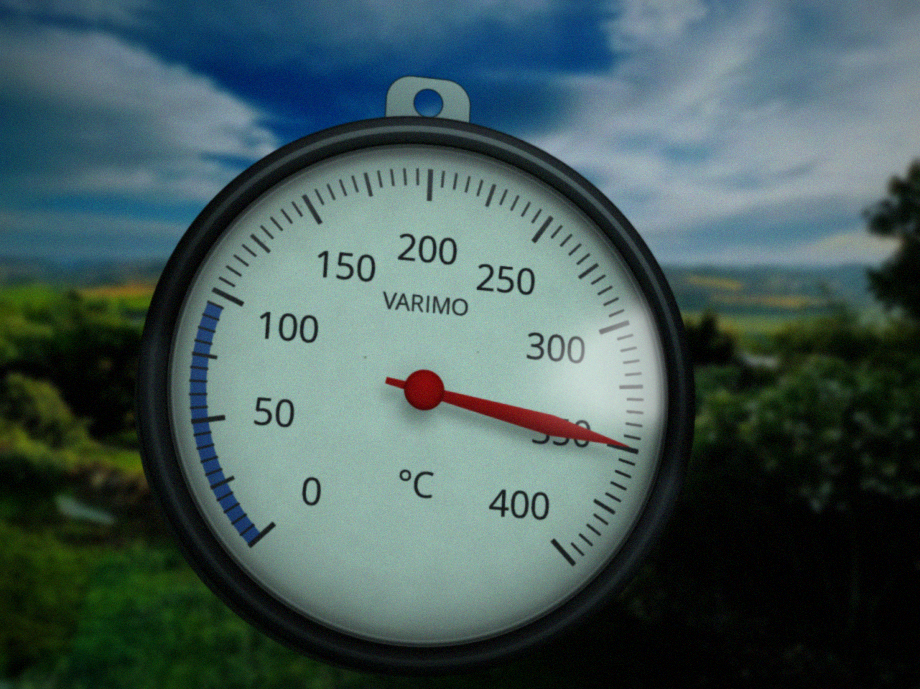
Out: 350°C
